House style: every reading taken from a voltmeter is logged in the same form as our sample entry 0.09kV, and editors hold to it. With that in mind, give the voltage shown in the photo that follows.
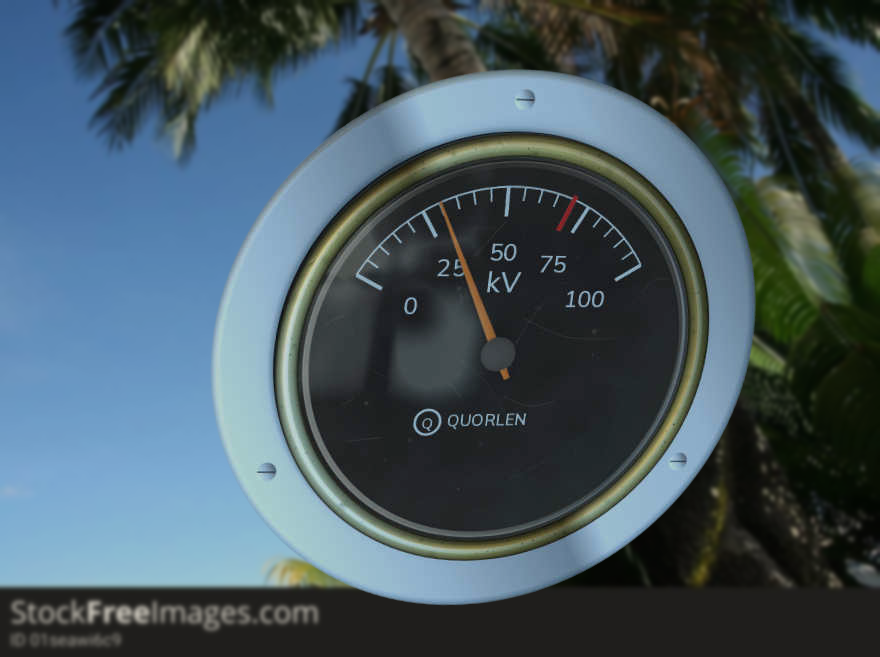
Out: 30kV
